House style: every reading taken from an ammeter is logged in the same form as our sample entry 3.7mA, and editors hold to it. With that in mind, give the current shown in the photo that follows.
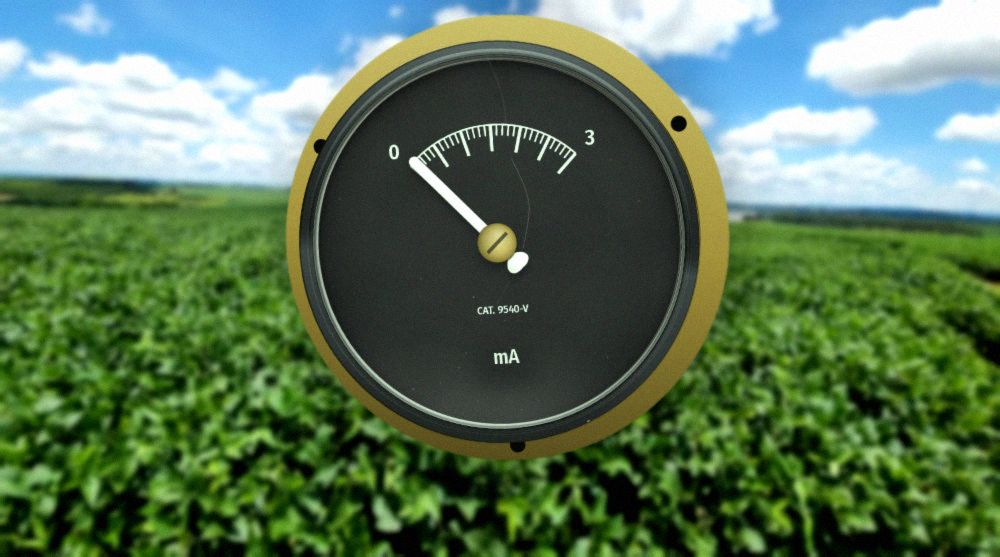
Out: 0.1mA
